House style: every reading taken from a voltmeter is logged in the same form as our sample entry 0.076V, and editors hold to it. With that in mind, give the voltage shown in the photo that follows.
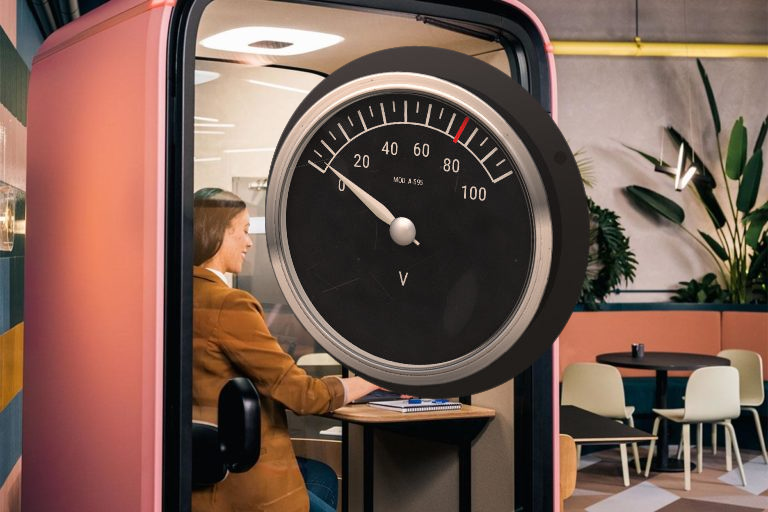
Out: 5V
